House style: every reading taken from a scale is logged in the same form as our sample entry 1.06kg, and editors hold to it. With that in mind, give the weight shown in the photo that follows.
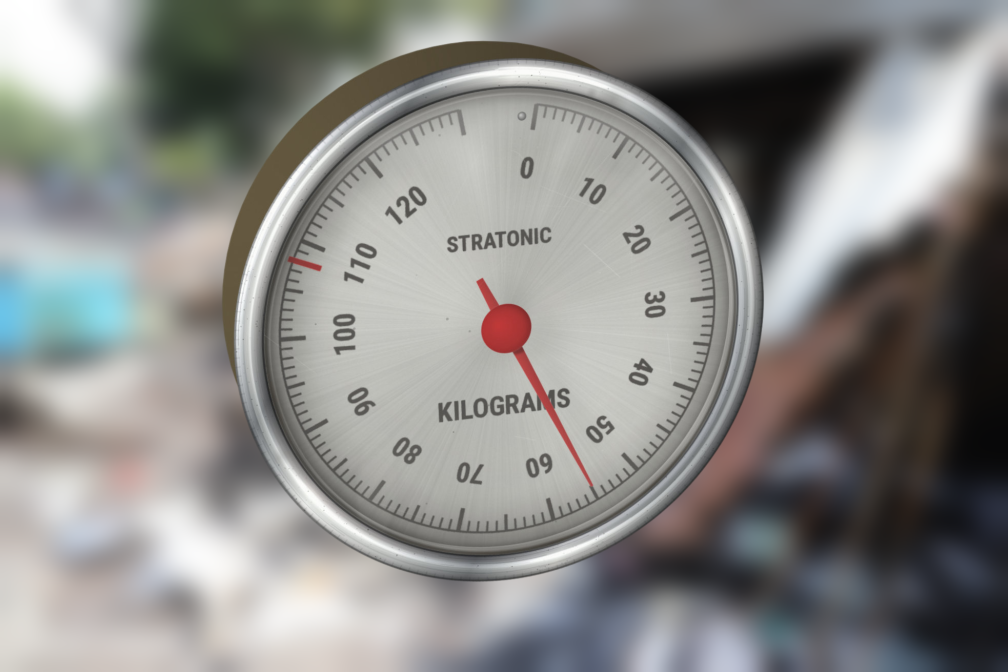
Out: 55kg
